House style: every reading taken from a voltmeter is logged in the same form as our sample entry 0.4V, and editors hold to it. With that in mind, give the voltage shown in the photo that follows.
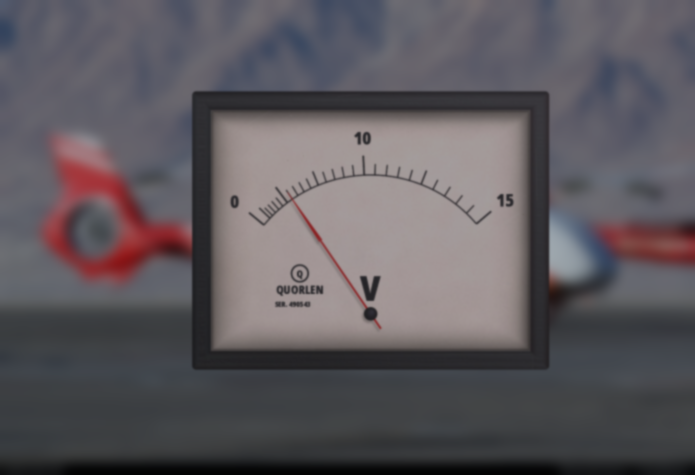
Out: 5.5V
